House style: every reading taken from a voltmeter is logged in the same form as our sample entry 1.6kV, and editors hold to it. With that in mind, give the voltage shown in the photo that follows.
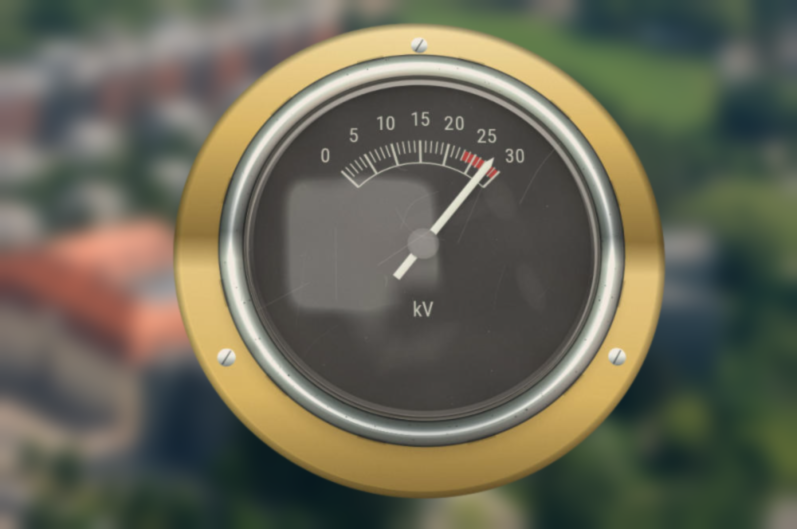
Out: 28kV
